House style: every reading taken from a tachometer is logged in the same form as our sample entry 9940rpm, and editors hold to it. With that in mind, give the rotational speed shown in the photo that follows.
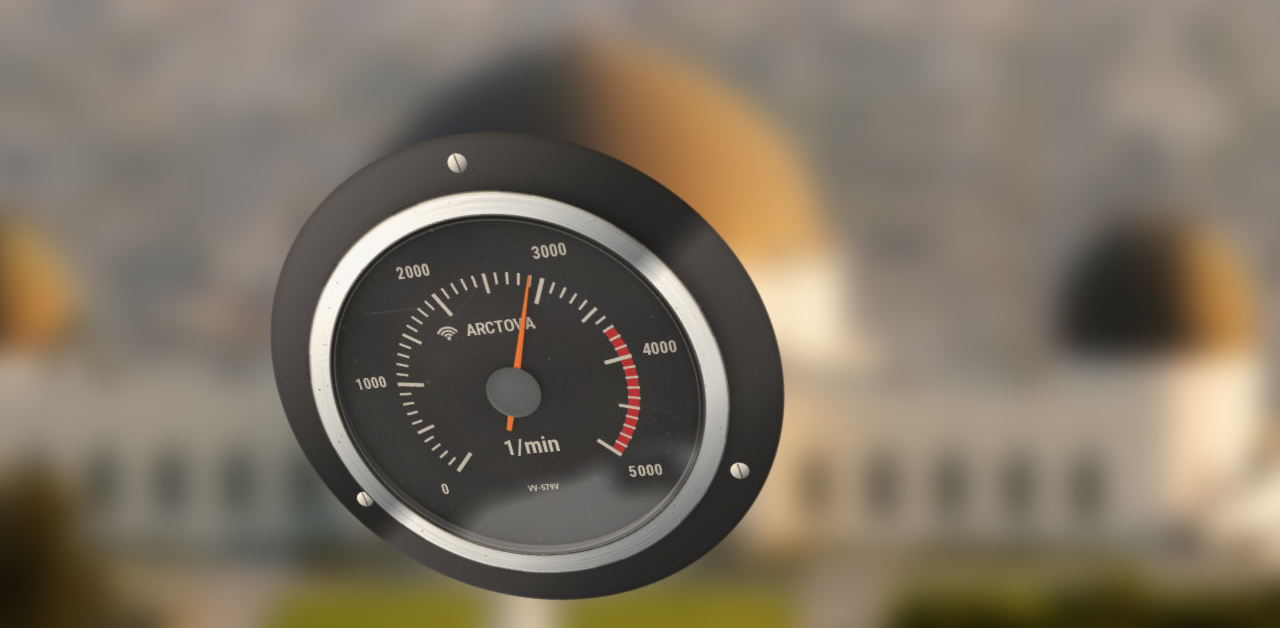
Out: 2900rpm
